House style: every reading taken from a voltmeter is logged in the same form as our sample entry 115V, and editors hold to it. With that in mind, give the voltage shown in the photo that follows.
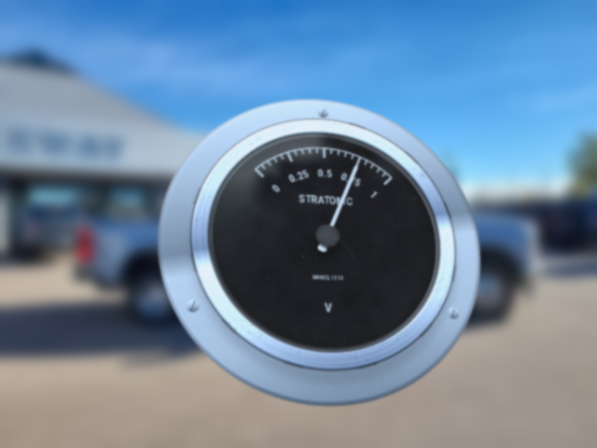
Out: 0.75V
